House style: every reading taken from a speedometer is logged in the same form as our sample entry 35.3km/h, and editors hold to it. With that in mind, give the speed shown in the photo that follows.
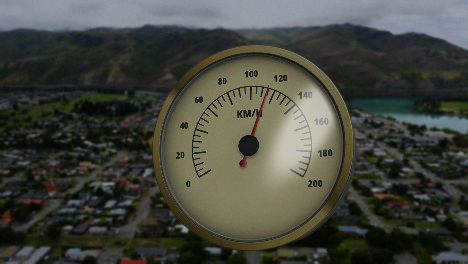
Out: 115km/h
